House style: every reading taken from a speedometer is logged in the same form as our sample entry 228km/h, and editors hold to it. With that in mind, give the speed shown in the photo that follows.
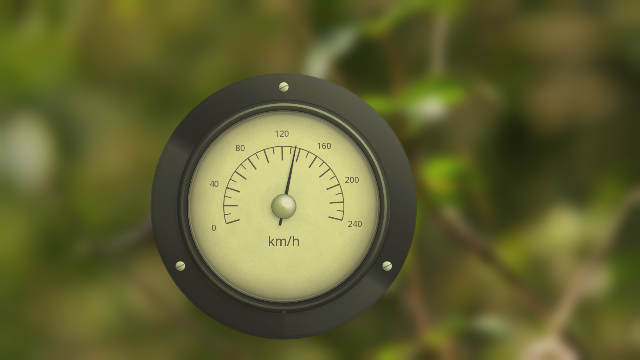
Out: 135km/h
